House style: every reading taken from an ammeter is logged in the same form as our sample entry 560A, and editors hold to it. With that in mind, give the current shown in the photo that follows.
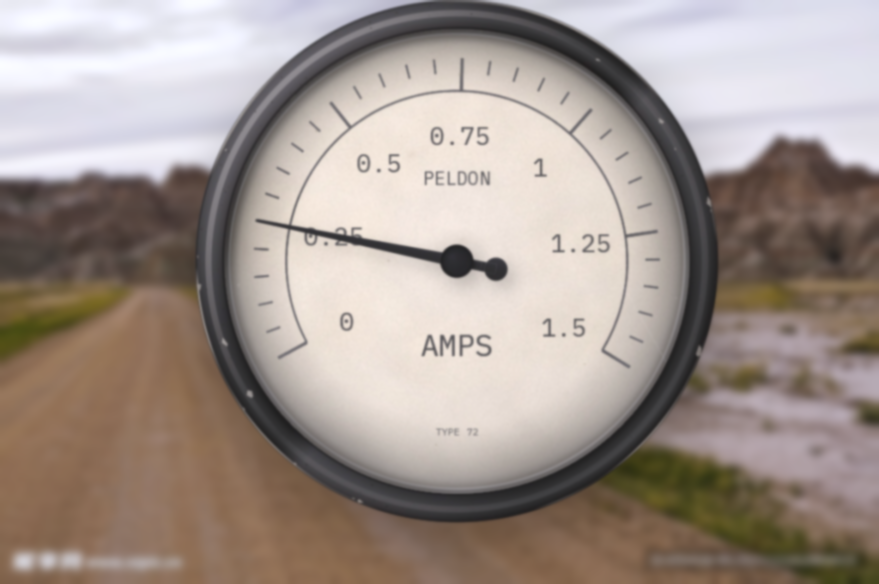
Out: 0.25A
